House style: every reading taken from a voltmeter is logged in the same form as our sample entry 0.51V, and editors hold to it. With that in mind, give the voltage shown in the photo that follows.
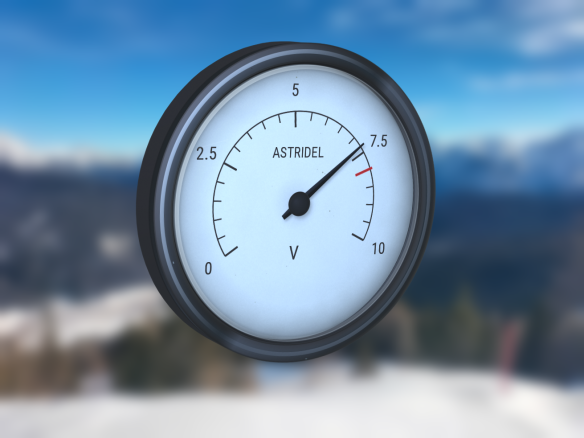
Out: 7.25V
